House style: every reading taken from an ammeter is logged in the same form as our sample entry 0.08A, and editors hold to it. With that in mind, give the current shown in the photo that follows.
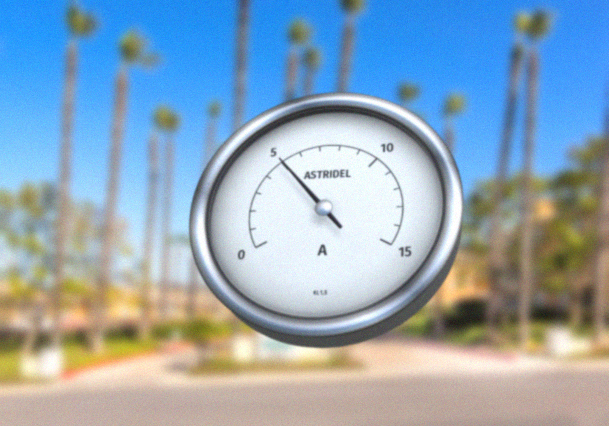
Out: 5A
